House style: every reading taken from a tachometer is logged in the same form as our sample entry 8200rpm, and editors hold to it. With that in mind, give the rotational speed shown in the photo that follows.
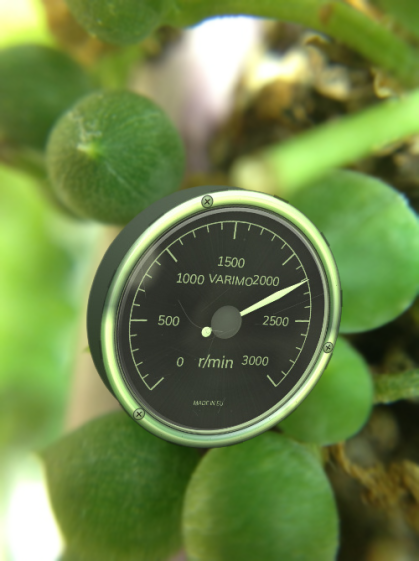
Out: 2200rpm
